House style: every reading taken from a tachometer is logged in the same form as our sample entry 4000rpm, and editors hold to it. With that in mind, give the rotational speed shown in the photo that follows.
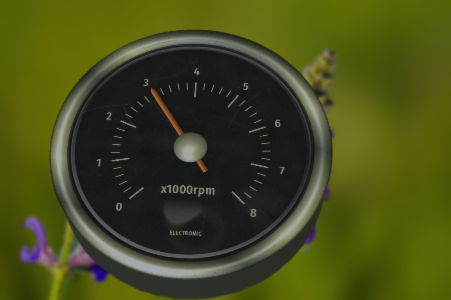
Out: 3000rpm
